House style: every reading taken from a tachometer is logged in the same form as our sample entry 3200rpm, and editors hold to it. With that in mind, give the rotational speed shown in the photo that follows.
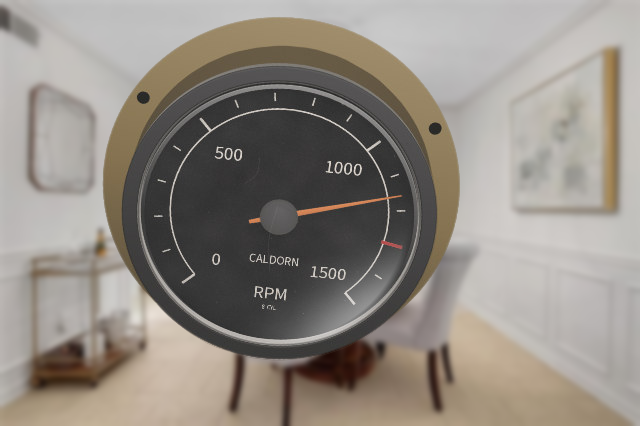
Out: 1150rpm
